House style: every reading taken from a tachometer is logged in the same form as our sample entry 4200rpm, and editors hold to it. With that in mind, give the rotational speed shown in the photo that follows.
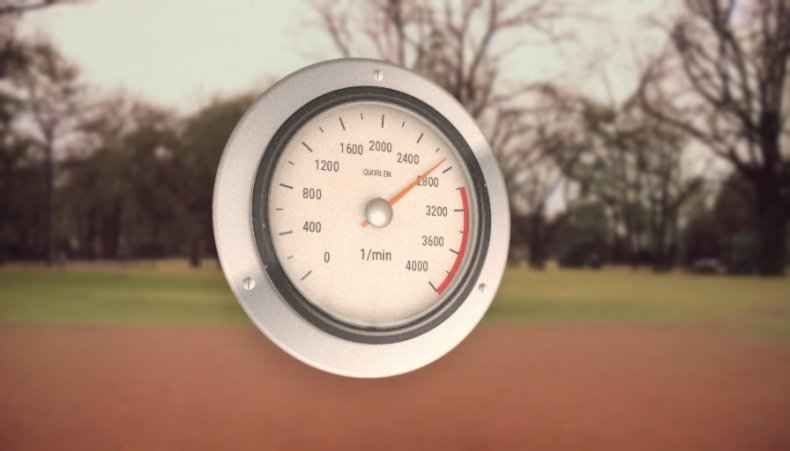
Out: 2700rpm
